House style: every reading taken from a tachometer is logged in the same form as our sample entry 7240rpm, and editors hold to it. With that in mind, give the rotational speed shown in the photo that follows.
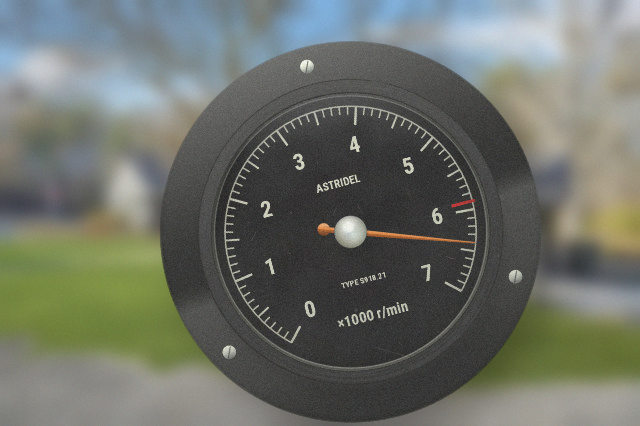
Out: 6400rpm
